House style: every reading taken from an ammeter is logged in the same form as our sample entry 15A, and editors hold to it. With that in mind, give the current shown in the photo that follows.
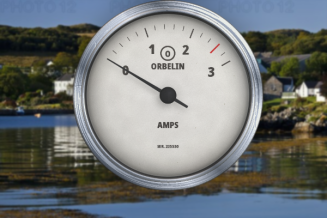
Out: 0A
